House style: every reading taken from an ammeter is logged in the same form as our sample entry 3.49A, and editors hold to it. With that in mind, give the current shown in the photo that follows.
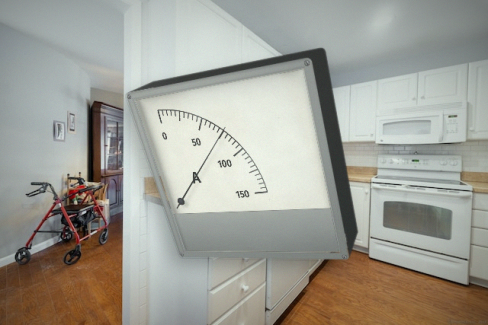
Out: 75A
